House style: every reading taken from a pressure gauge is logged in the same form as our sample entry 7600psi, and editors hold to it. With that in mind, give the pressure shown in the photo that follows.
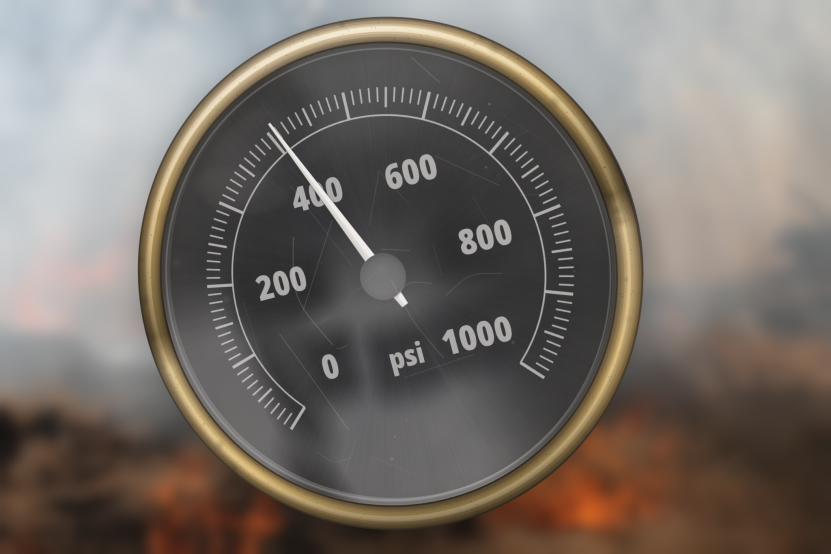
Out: 410psi
